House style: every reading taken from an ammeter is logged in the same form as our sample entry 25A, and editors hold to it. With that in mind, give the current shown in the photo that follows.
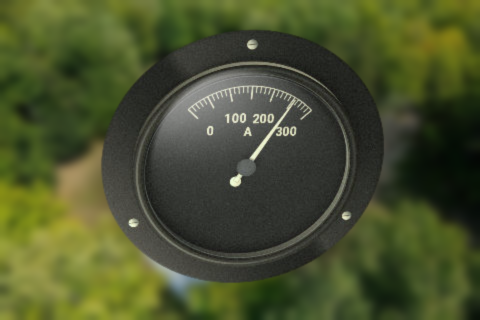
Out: 250A
